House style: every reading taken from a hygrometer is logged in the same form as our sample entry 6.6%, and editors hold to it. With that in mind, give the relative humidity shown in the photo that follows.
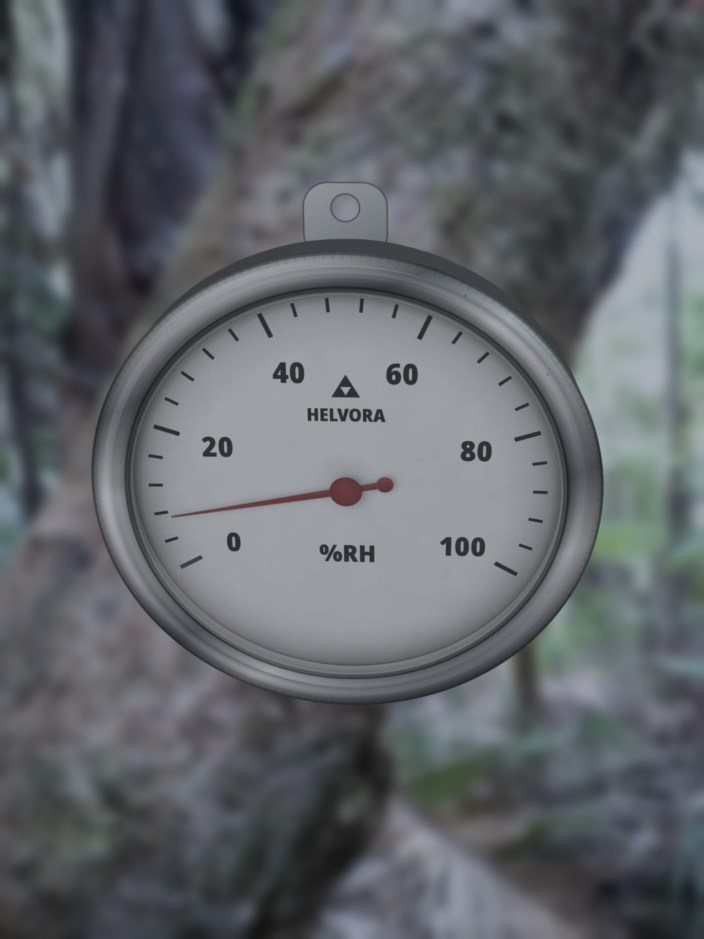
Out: 8%
